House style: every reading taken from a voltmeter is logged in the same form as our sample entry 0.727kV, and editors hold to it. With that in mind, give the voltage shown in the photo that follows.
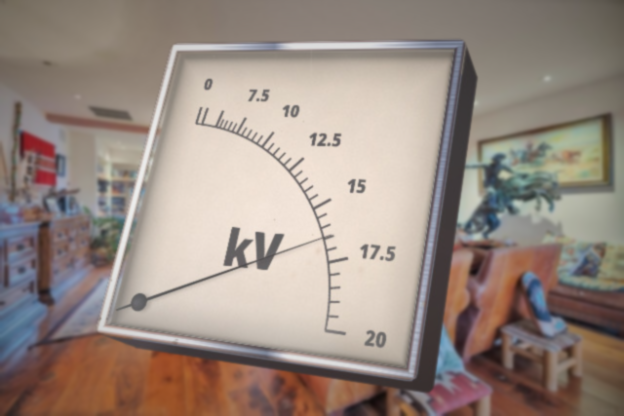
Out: 16.5kV
